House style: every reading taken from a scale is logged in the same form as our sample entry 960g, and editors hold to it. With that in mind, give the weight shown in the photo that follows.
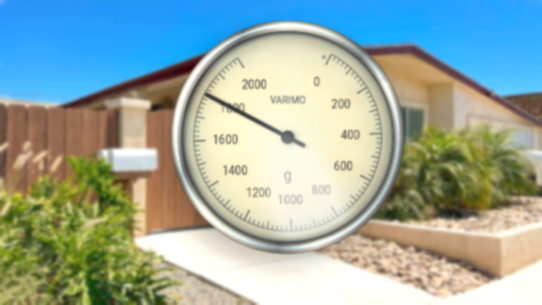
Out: 1800g
